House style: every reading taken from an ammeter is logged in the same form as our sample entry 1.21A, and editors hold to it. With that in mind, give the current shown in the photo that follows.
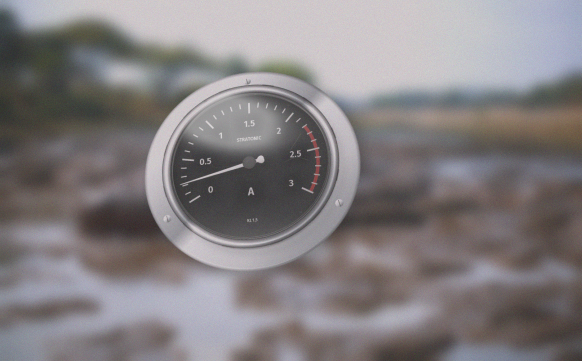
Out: 0.2A
